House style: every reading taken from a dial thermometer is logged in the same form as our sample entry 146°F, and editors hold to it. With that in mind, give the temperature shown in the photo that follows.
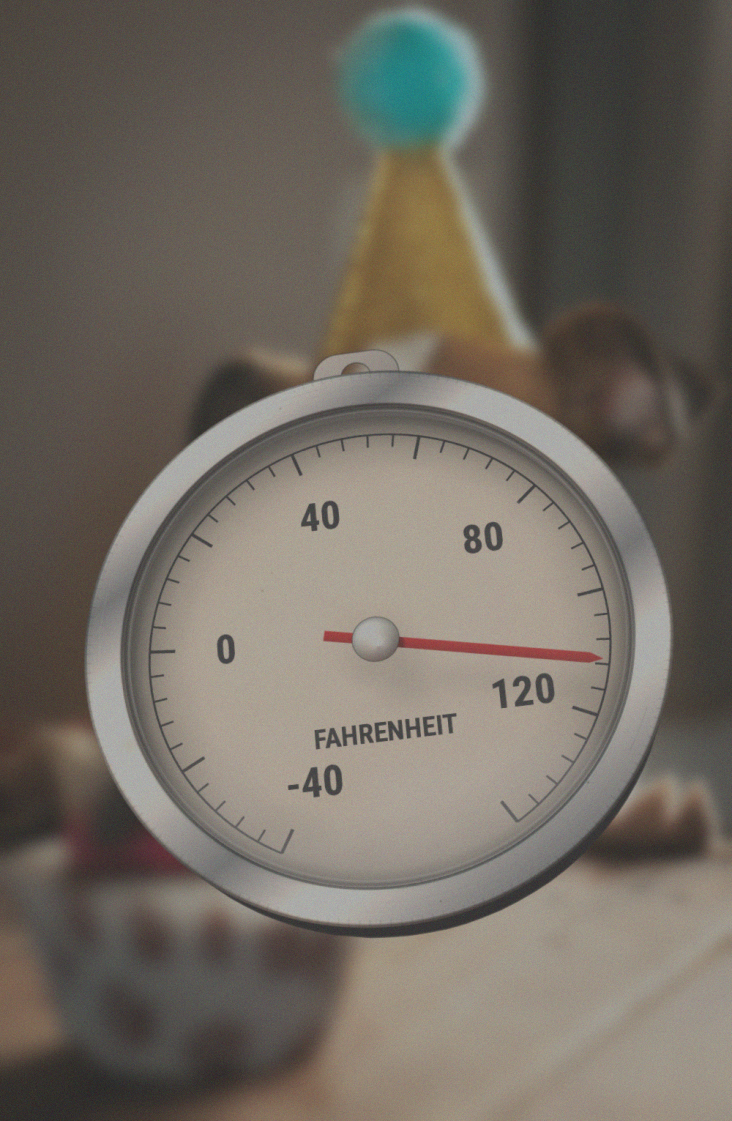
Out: 112°F
